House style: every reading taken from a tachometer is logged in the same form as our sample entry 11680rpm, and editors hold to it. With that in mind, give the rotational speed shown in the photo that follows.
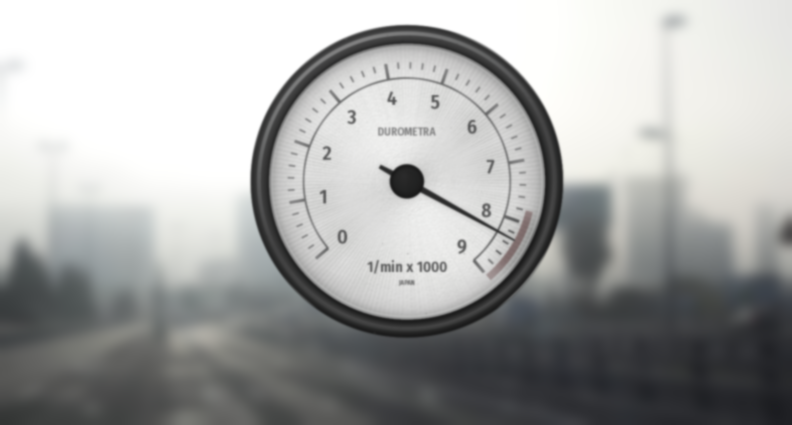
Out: 8300rpm
